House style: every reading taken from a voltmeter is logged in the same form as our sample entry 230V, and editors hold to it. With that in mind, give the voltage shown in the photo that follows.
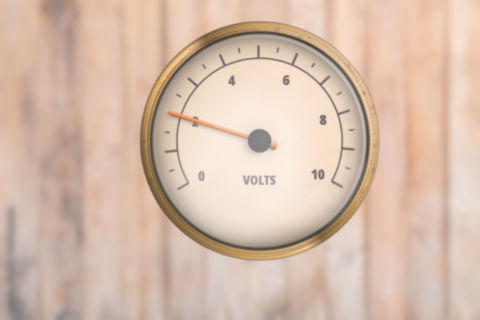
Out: 2V
